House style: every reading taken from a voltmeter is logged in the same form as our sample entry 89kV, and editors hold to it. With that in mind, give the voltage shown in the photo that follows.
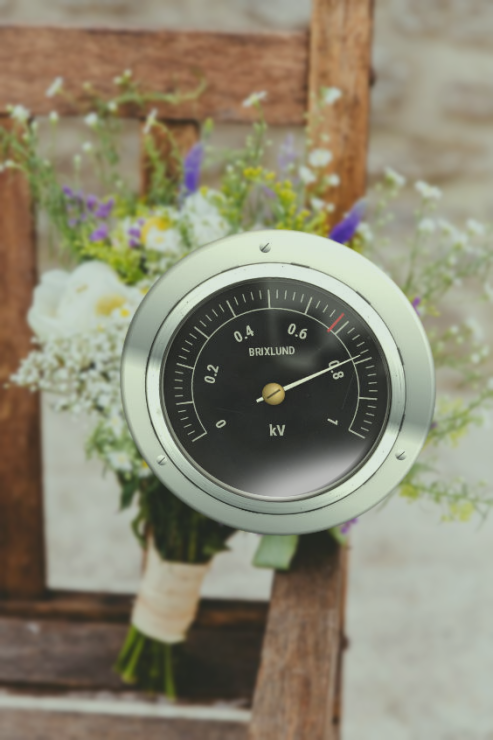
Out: 0.78kV
